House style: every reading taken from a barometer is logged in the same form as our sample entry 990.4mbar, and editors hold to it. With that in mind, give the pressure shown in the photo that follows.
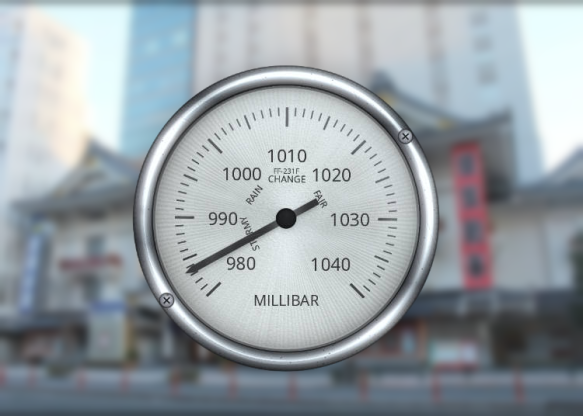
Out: 983.5mbar
